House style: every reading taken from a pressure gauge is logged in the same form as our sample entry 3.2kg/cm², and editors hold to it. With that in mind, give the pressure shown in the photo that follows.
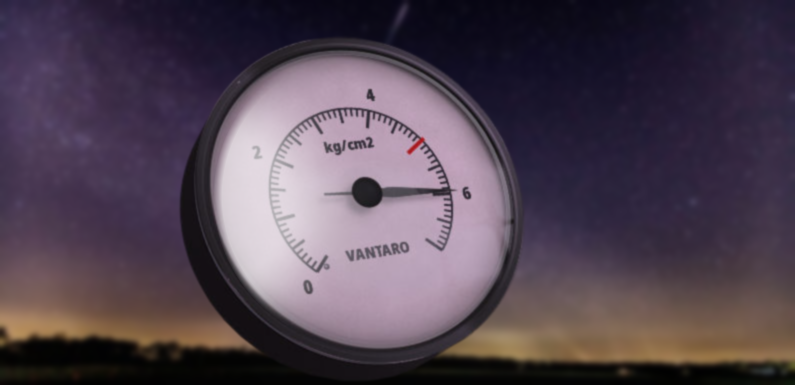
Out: 6kg/cm²
